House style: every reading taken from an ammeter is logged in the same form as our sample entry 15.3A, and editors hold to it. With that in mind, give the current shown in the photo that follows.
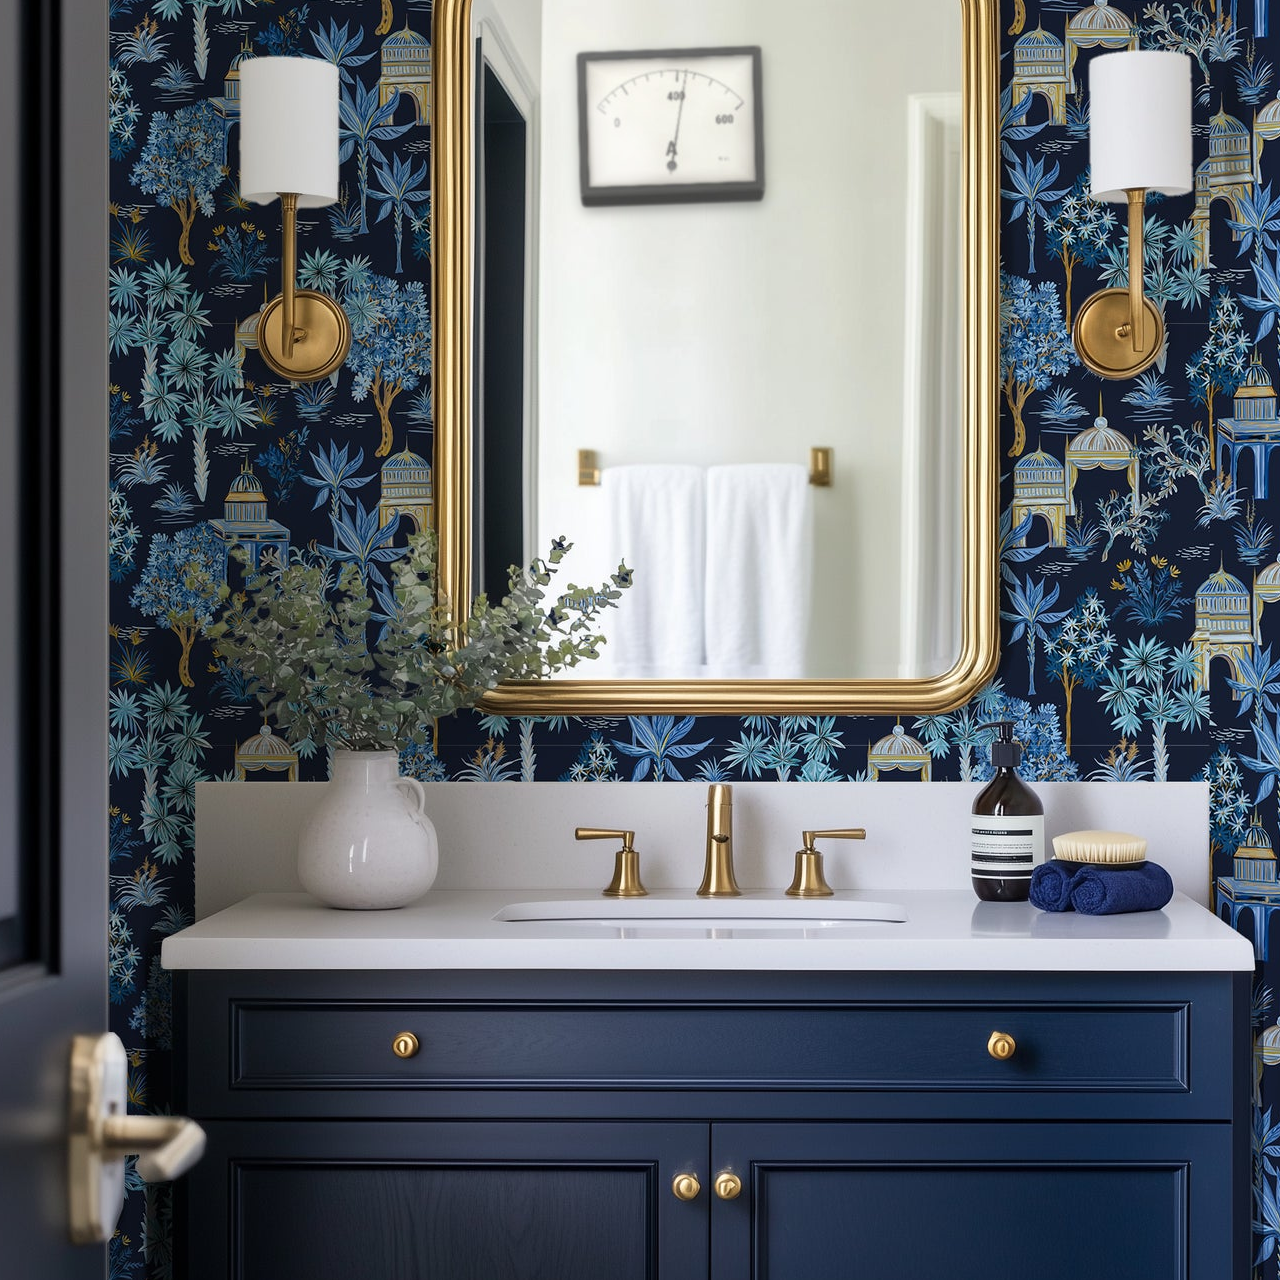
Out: 425A
